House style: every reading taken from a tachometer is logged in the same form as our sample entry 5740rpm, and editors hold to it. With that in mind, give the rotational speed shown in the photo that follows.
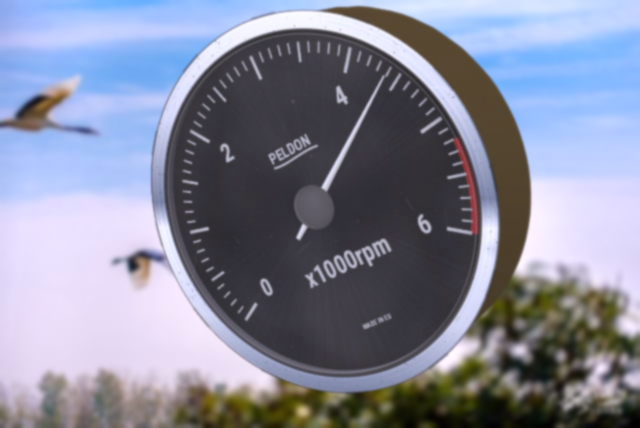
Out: 4400rpm
